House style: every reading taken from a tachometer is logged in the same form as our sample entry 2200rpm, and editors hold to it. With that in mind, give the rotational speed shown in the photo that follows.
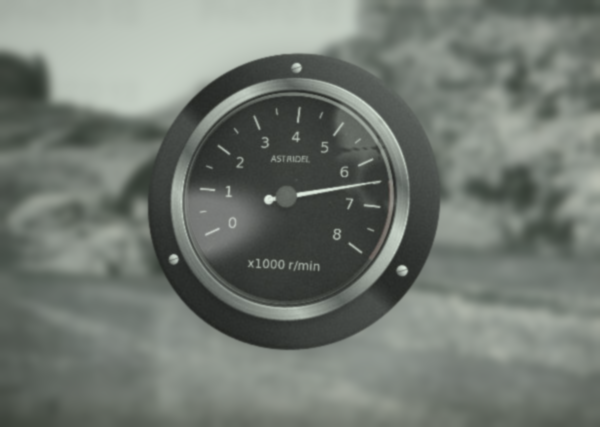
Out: 6500rpm
